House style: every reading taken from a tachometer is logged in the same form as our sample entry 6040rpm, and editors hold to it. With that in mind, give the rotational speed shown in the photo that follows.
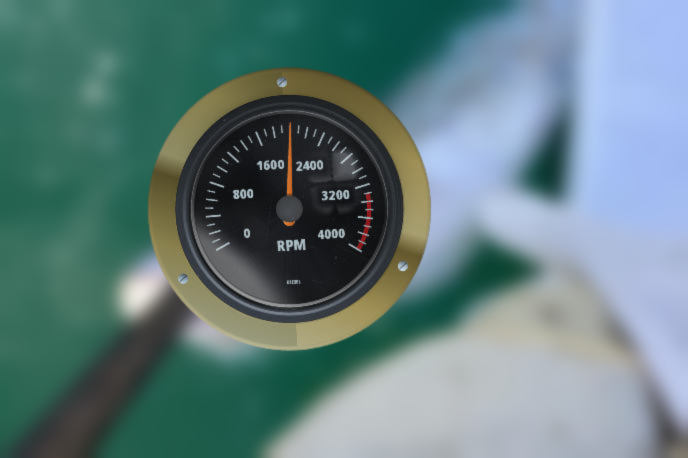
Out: 2000rpm
